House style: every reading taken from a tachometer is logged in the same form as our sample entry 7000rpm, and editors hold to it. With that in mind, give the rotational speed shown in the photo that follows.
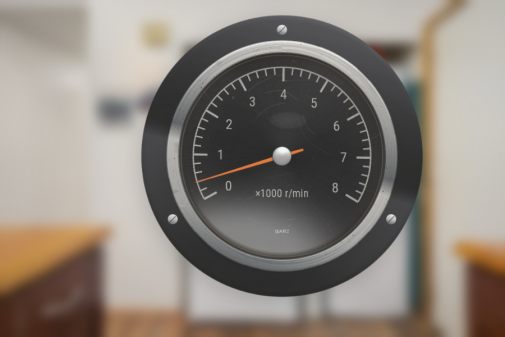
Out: 400rpm
